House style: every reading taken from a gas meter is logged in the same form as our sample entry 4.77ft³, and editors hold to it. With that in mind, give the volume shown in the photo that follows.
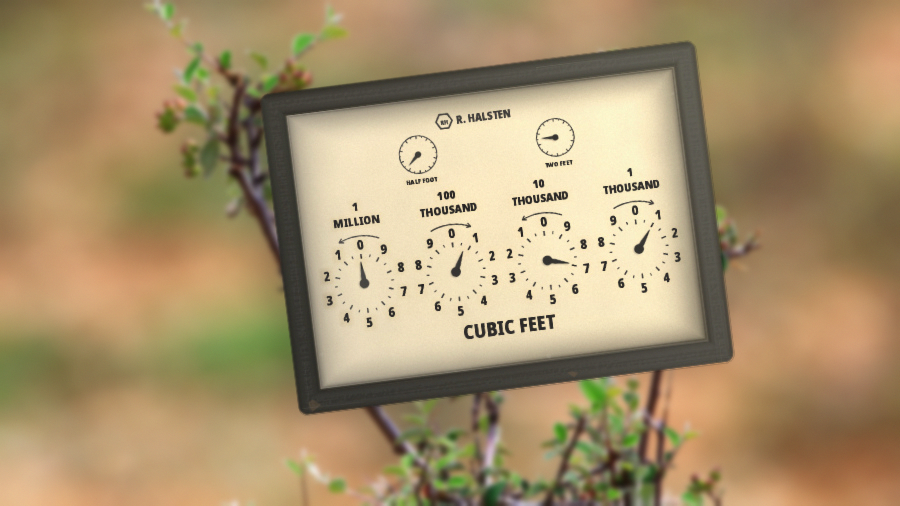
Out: 7100ft³
